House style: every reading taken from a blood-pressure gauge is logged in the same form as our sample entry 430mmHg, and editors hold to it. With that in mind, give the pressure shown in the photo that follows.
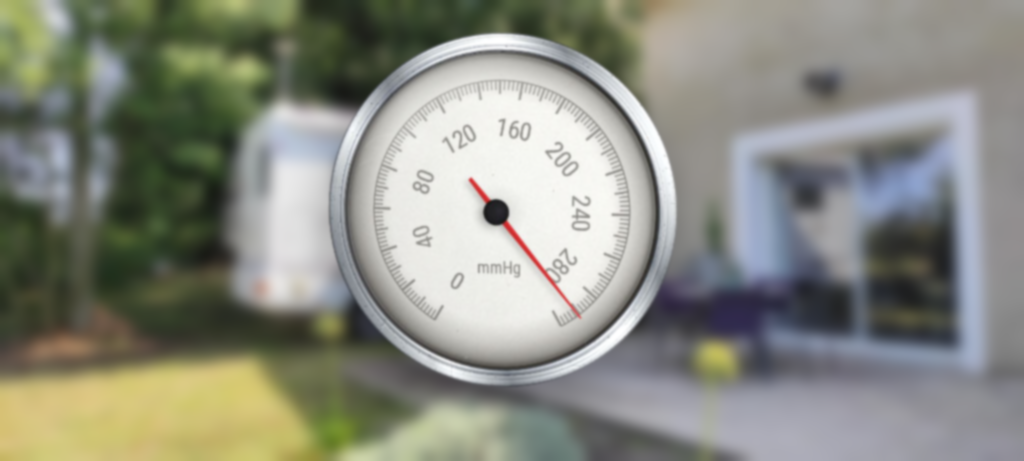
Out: 290mmHg
